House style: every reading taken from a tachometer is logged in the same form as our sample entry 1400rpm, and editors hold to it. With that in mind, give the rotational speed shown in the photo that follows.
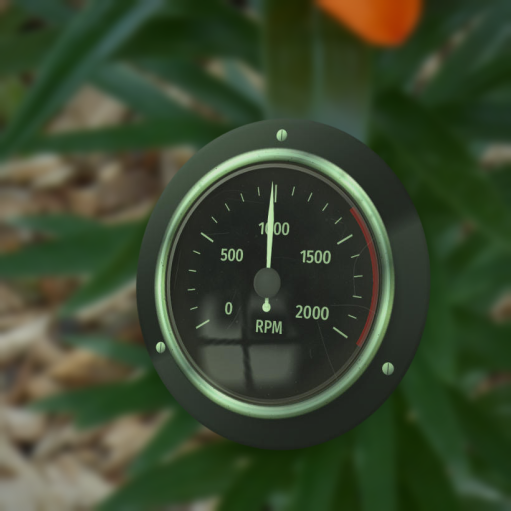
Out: 1000rpm
